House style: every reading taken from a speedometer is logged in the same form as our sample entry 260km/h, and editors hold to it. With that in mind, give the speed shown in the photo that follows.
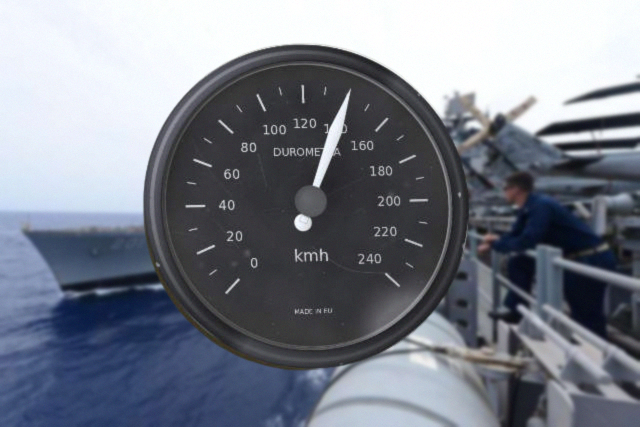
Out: 140km/h
